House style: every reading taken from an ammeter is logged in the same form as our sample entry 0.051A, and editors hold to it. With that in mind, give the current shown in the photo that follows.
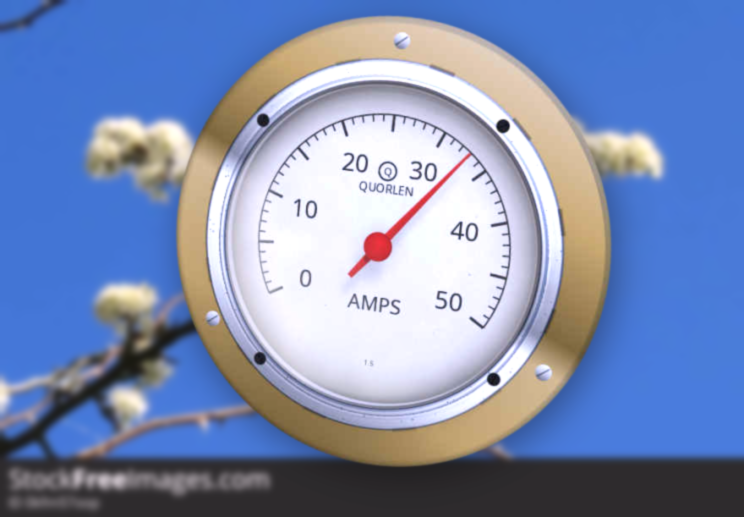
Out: 33A
